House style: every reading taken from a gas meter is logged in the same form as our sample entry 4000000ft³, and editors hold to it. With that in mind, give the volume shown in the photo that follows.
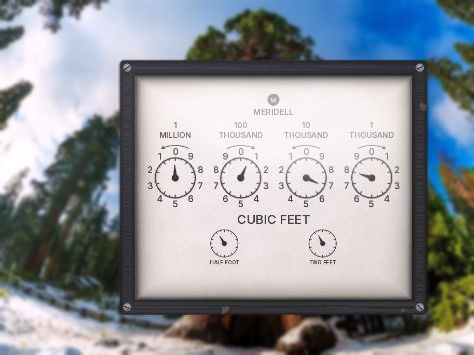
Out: 6800ft³
